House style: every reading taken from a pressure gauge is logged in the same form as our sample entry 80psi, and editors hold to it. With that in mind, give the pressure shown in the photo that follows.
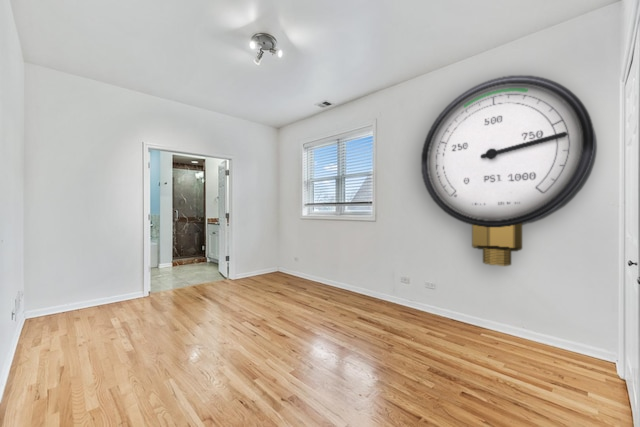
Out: 800psi
